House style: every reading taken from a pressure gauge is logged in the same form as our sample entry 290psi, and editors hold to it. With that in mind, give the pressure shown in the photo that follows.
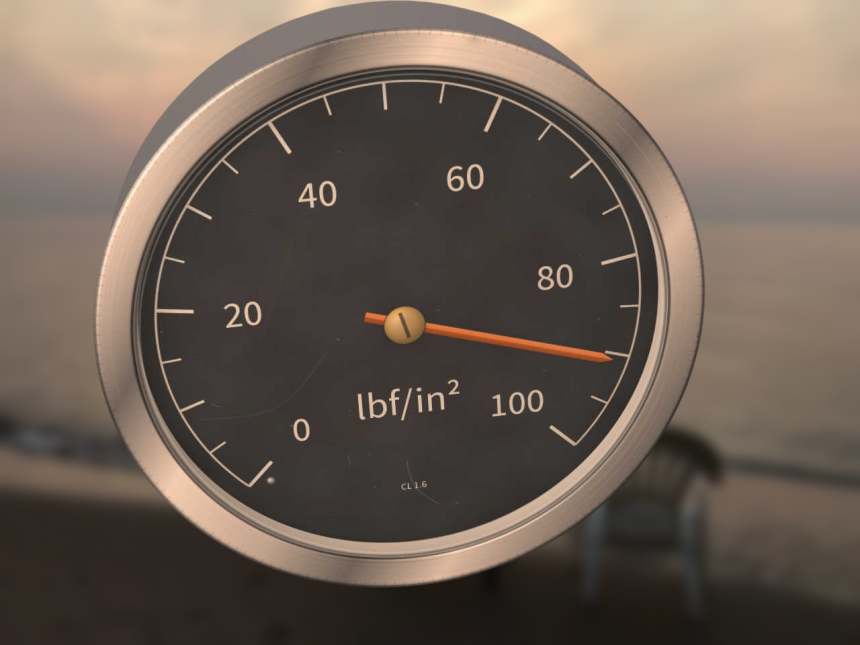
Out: 90psi
